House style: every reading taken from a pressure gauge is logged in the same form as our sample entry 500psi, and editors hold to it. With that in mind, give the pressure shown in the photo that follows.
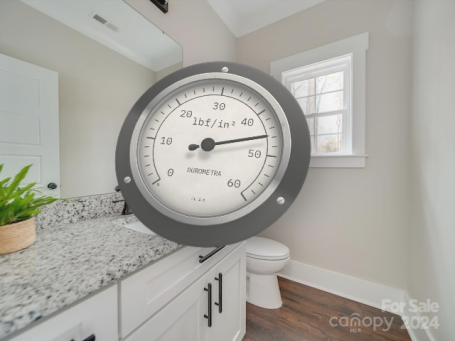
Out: 46psi
